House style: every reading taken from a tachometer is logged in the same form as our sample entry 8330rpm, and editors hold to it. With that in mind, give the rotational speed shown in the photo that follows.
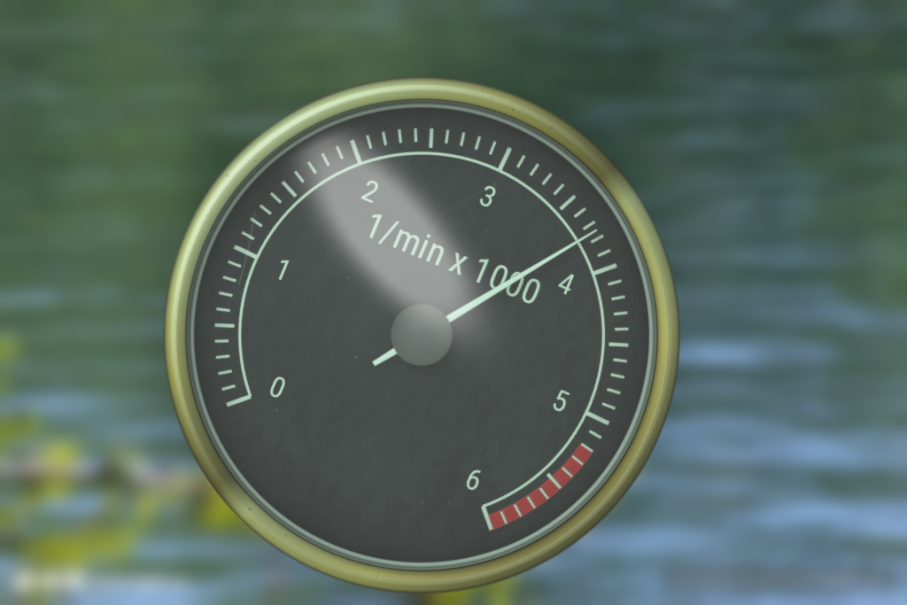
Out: 3750rpm
